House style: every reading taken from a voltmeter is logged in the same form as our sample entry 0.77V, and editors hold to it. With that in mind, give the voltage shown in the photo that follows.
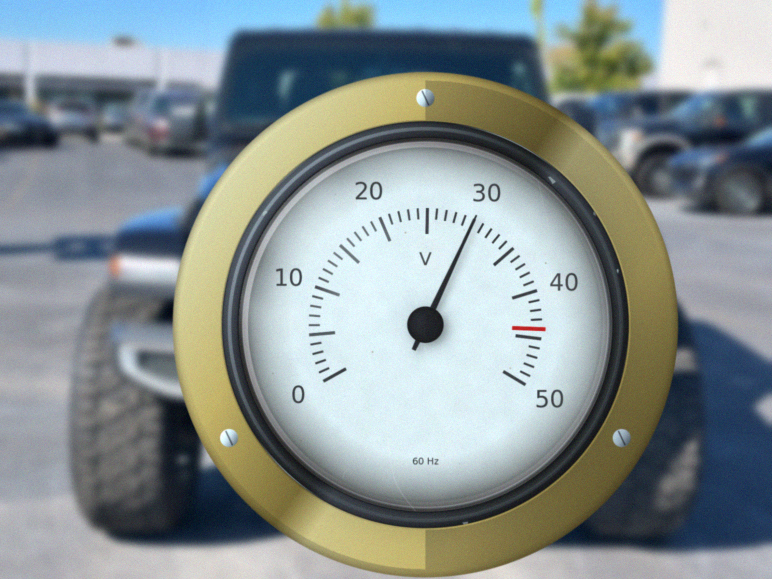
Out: 30V
